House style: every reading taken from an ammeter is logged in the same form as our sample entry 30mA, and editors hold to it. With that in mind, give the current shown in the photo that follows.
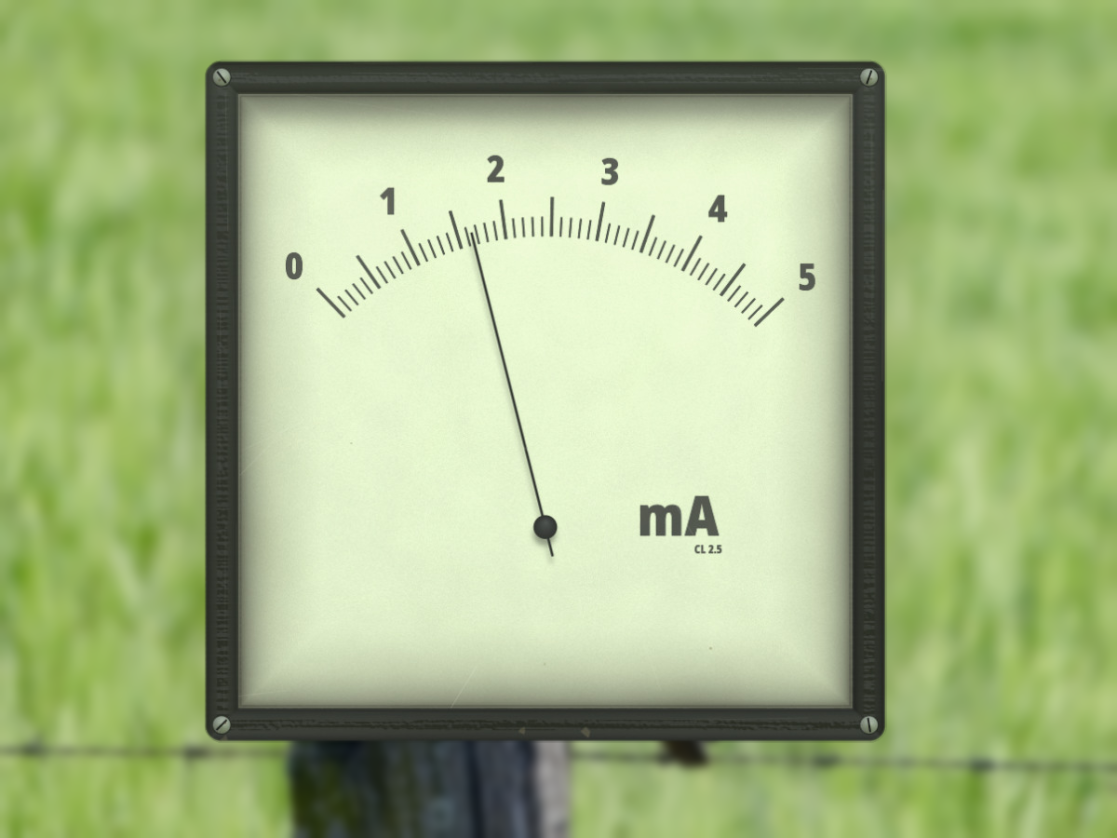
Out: 1.65mA
